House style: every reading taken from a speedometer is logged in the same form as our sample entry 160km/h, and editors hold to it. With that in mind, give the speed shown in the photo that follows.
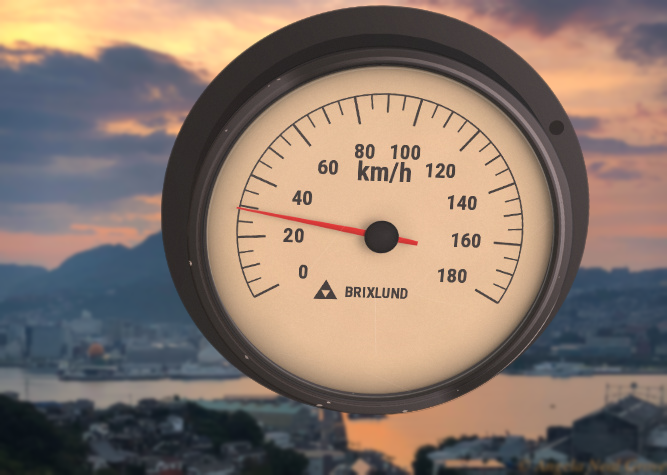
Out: 30km/h
